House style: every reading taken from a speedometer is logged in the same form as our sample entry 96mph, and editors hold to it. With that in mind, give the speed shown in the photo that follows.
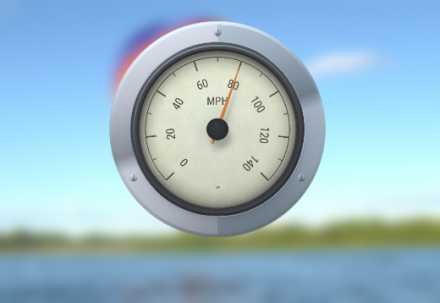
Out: 80mph
